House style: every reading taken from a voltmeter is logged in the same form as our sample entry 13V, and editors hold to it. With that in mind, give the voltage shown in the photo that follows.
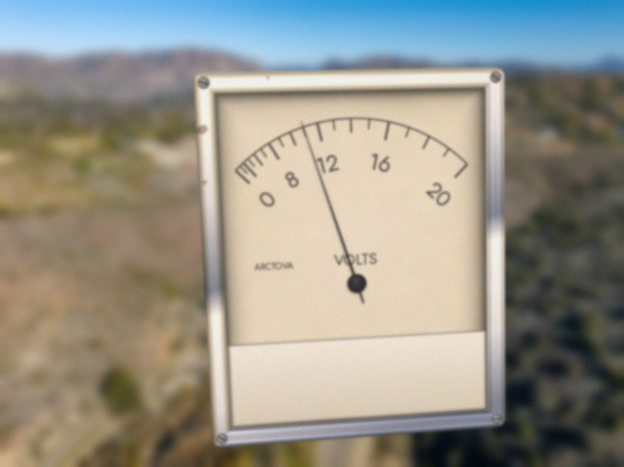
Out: 11V
